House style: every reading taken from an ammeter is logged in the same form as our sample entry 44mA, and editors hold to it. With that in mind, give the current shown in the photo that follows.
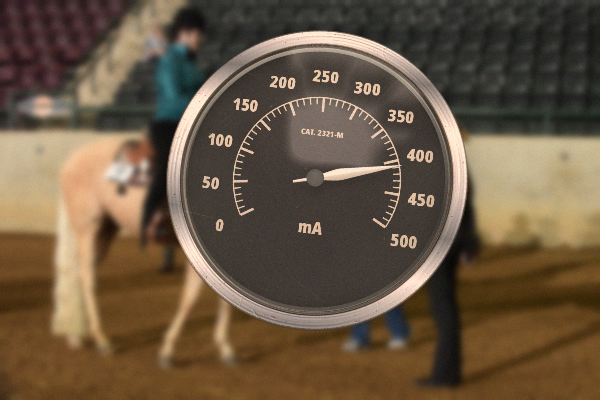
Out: 410mA
